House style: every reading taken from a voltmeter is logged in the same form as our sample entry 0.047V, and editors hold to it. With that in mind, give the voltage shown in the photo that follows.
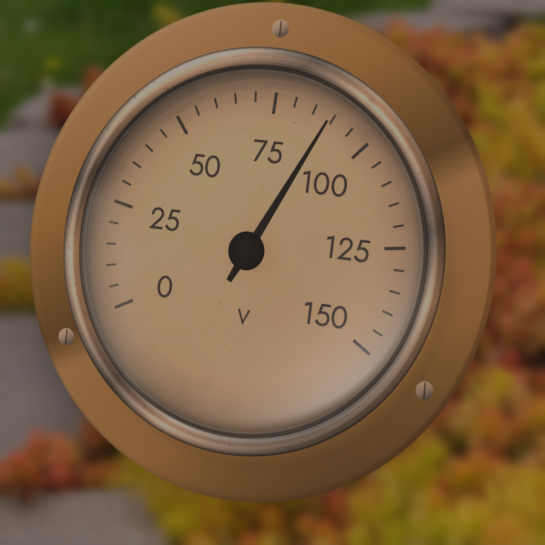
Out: 90V
